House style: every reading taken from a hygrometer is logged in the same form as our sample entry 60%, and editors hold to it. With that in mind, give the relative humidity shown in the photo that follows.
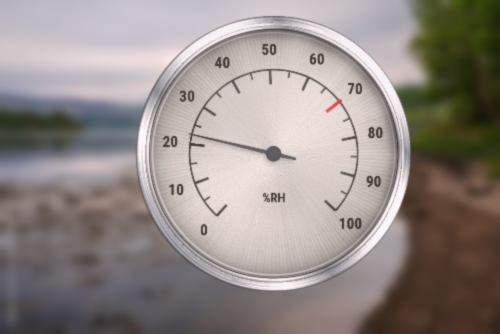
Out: 22.5%
